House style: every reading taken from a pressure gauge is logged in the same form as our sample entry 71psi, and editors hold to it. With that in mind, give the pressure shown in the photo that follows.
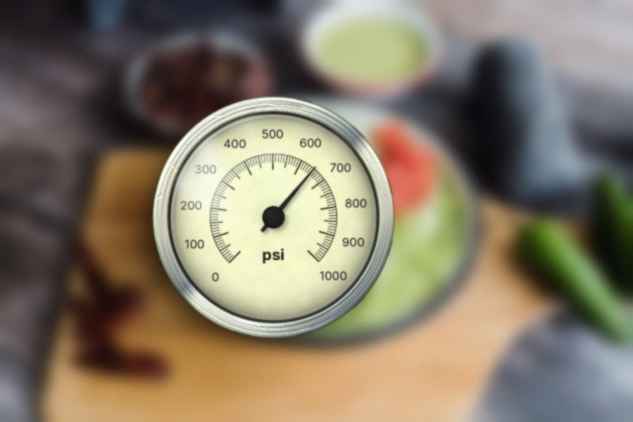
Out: 650psi
